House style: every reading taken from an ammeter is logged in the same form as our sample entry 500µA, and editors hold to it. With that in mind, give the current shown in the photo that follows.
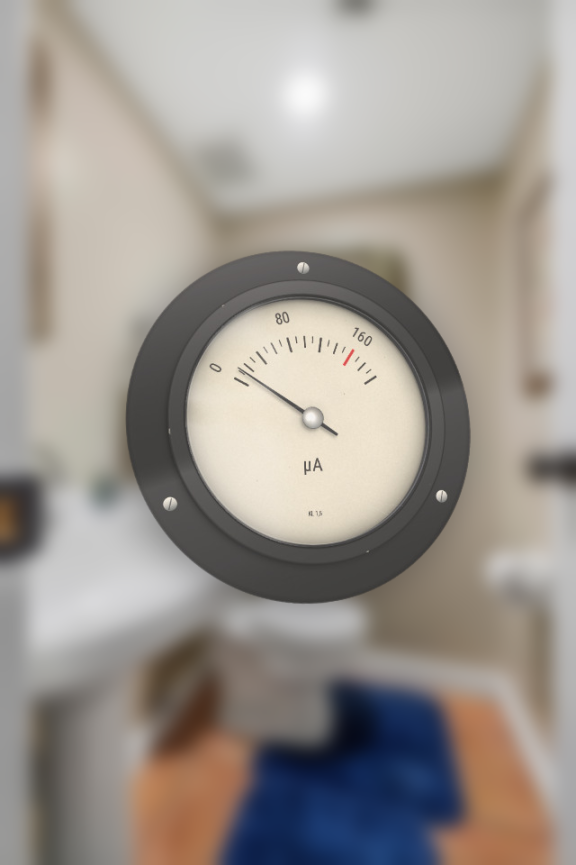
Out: 10µA
